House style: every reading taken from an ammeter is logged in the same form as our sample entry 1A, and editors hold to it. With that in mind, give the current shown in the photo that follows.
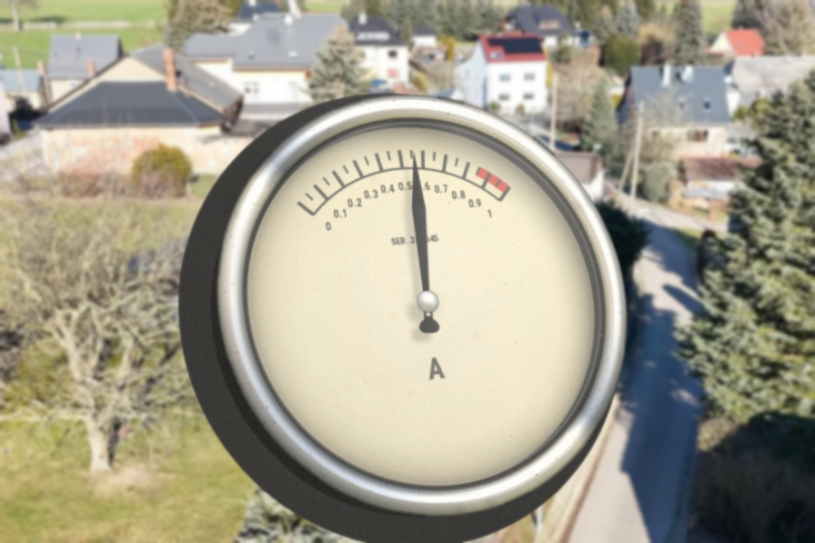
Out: 0.55A
